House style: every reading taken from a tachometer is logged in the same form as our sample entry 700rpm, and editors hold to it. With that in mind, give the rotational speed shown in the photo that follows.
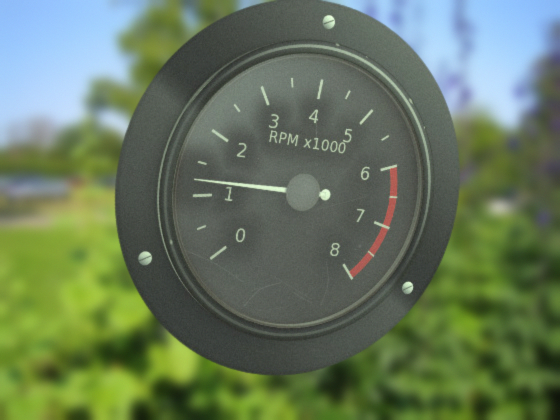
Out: 1250rpm
